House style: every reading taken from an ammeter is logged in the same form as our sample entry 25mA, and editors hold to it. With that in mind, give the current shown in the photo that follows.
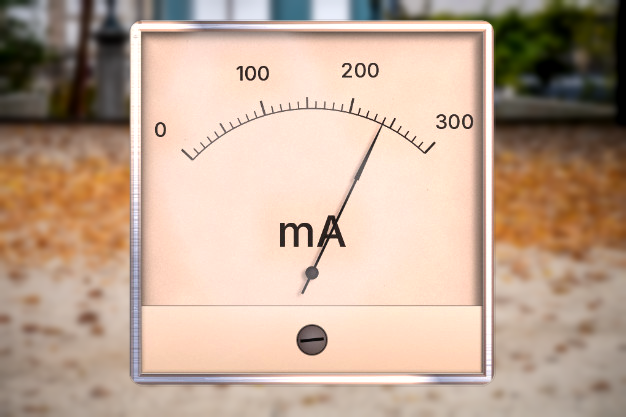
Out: 240mA
